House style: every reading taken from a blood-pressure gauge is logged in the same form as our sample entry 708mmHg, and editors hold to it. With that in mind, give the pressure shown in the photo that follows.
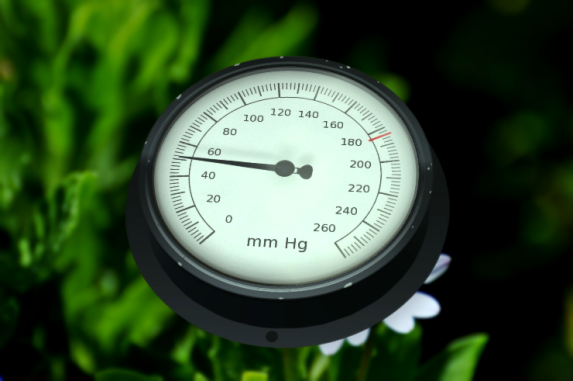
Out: 50mmHg
